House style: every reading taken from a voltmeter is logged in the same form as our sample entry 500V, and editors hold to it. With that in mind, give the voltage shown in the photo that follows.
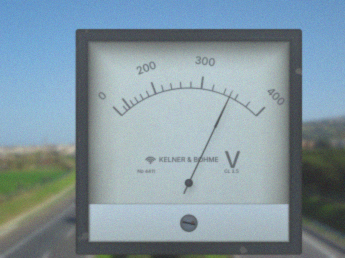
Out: 350V
